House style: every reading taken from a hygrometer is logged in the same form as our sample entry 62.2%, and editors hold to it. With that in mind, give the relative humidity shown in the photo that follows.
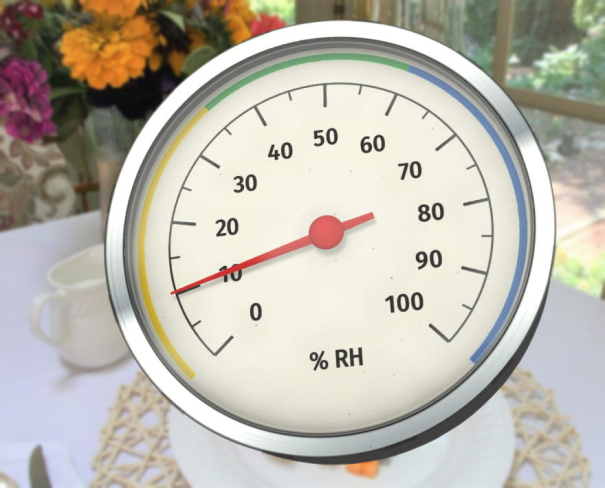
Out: 10%
